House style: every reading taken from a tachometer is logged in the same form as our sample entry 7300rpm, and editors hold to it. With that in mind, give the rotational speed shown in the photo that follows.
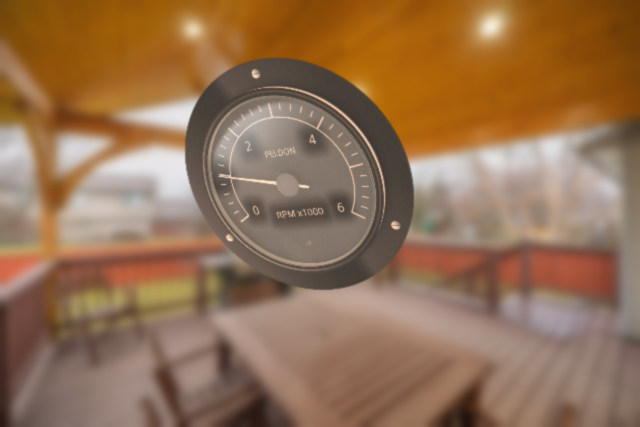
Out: 1000rpm
